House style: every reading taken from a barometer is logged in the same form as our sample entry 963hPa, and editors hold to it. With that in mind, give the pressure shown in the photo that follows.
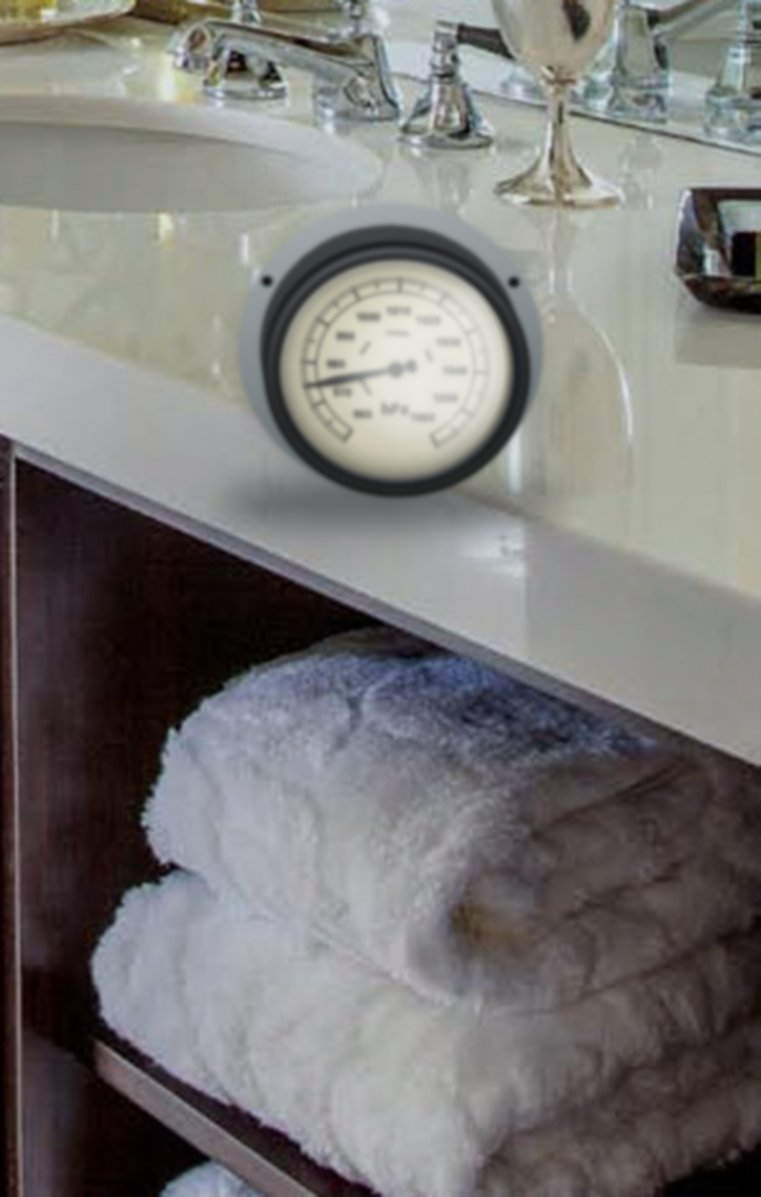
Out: 975hPa
